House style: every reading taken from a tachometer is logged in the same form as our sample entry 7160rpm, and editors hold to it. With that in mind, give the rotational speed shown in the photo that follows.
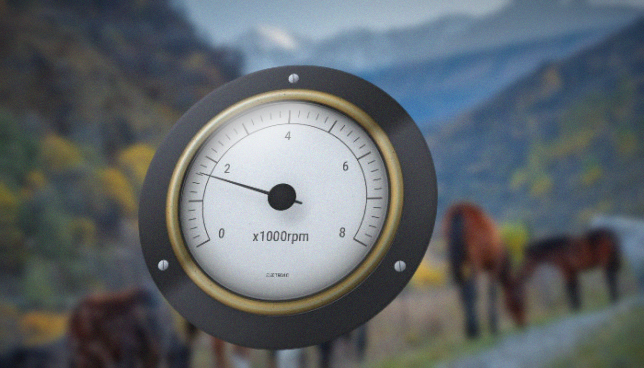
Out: 1600rpm
